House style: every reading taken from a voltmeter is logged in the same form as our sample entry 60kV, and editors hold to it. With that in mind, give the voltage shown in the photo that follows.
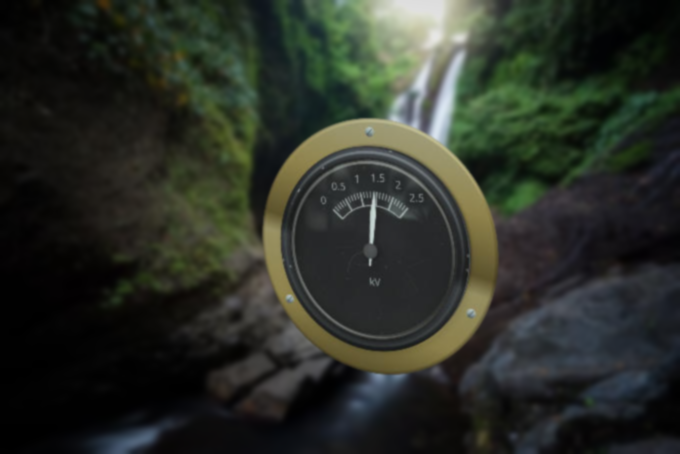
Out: 1.5kV
